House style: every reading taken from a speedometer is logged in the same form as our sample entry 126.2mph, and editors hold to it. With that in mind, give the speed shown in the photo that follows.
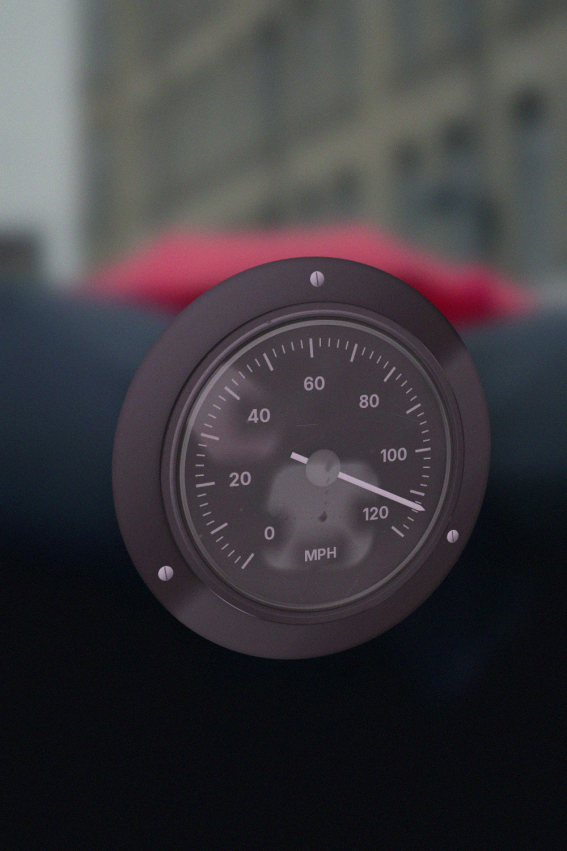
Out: 113mph
